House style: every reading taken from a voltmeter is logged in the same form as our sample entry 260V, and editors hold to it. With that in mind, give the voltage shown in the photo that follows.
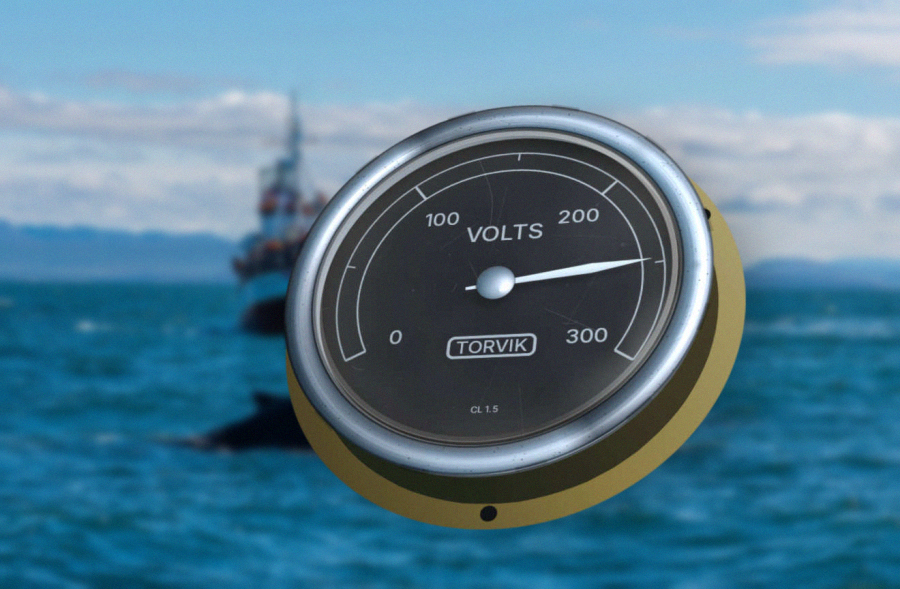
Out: 250V
